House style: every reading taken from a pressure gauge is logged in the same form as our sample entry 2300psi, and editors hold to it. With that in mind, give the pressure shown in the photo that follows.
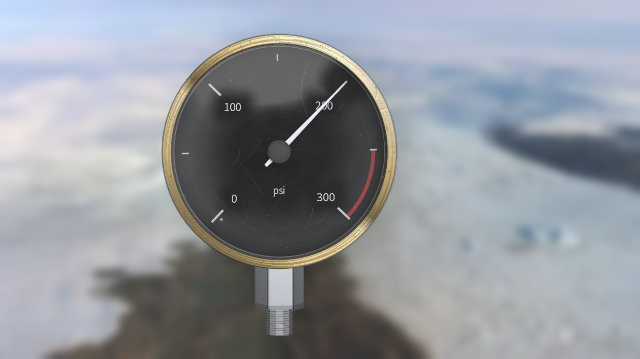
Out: 200psi
